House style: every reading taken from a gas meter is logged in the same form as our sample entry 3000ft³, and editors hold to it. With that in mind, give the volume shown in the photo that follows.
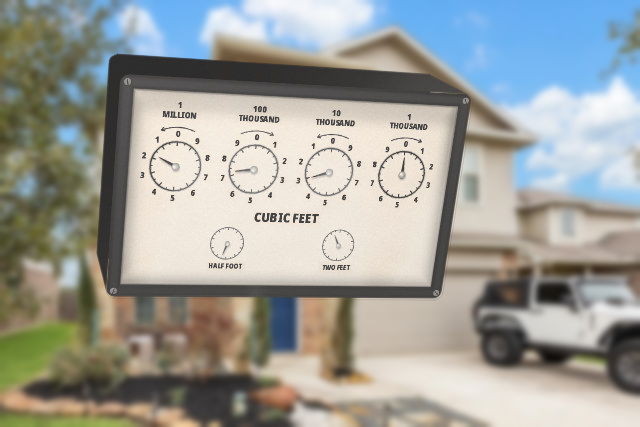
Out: 173000ft³
